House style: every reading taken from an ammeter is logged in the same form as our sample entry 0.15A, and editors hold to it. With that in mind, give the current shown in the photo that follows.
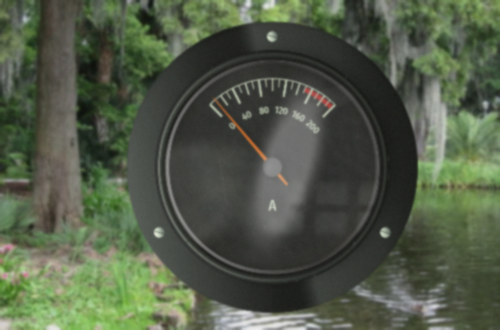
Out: 10A
